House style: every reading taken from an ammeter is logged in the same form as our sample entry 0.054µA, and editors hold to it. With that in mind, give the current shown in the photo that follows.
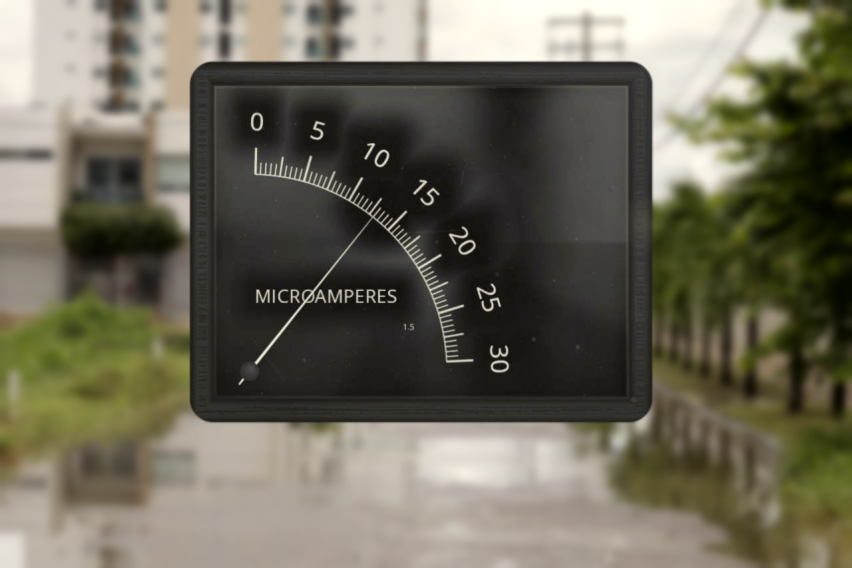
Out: 13µA
